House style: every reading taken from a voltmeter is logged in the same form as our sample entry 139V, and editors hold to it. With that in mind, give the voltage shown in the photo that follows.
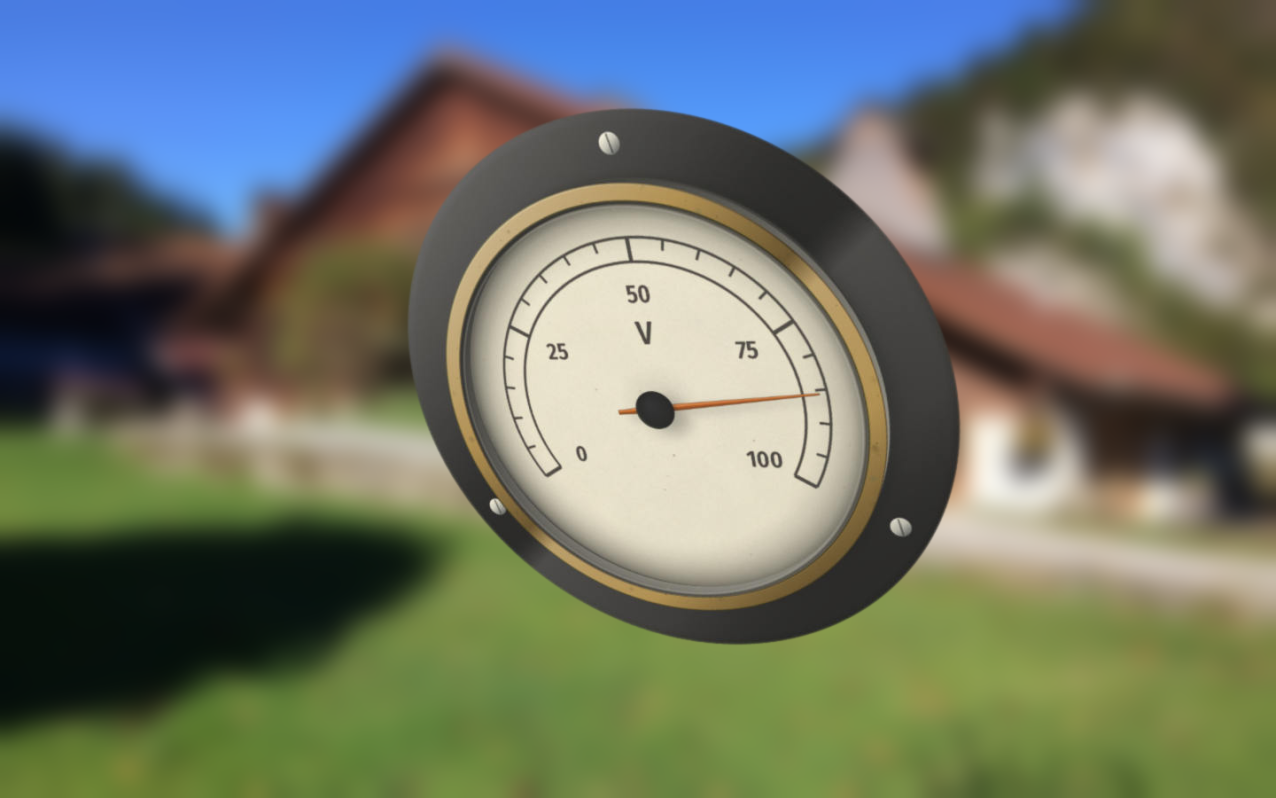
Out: 85V
